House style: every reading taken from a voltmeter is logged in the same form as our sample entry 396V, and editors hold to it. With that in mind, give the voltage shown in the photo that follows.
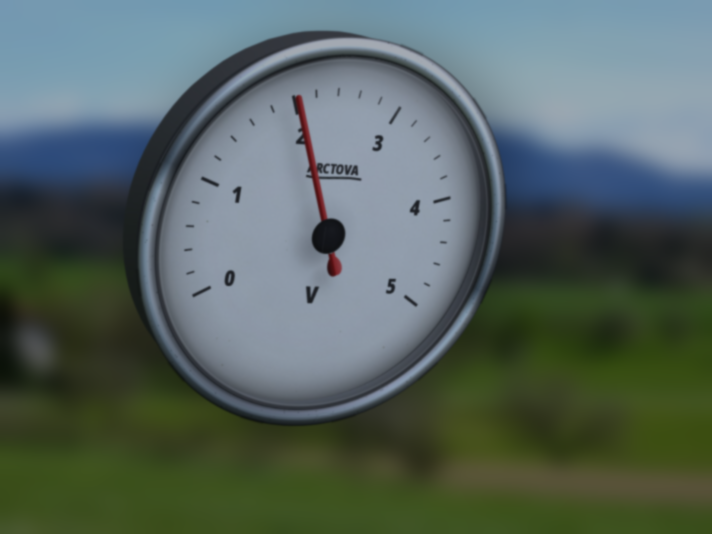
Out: 2V
